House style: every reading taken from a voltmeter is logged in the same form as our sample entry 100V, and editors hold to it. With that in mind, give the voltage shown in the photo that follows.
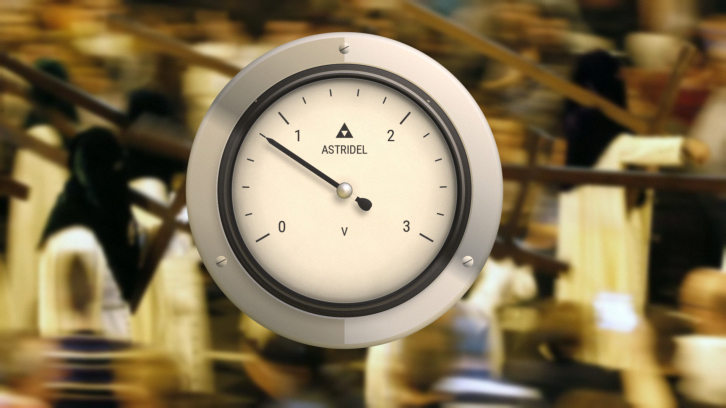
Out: 0.8V
